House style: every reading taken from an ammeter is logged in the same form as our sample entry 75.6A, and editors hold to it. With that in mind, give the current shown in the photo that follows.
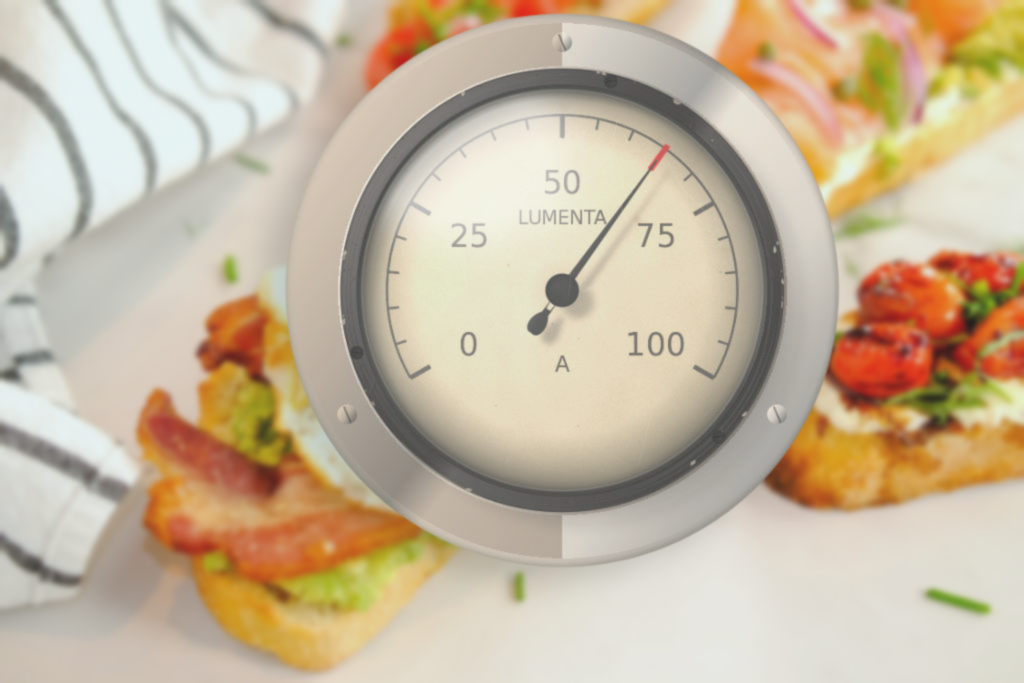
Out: 65A
